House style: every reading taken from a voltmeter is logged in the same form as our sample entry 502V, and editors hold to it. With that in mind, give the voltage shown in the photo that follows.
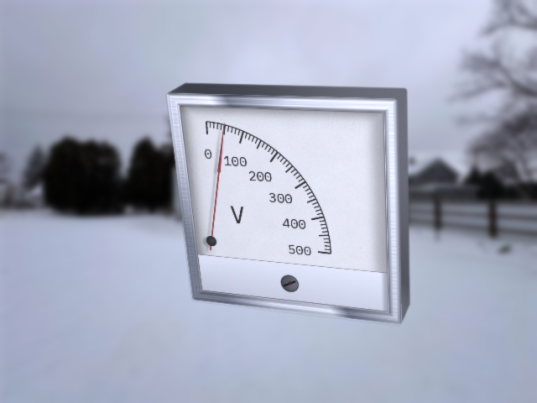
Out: 50V
